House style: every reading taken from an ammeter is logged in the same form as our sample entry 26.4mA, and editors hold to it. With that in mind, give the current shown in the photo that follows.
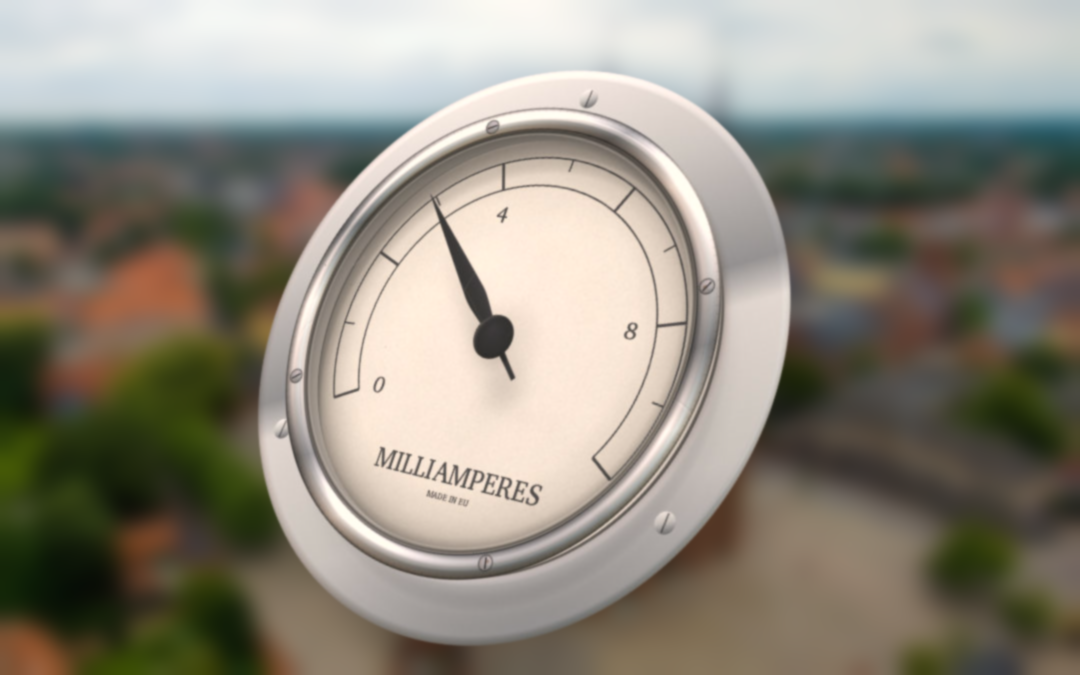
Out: 3mA
